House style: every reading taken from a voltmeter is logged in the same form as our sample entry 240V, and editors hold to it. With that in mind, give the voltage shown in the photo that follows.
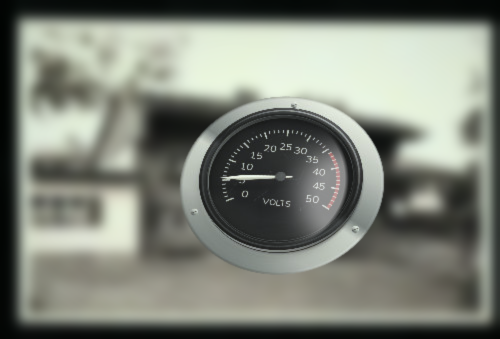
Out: 5V
